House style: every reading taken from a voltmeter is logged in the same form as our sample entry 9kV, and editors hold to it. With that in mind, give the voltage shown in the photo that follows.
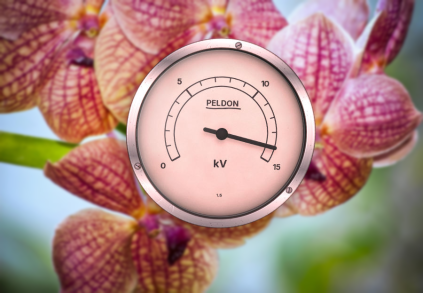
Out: 14kV
